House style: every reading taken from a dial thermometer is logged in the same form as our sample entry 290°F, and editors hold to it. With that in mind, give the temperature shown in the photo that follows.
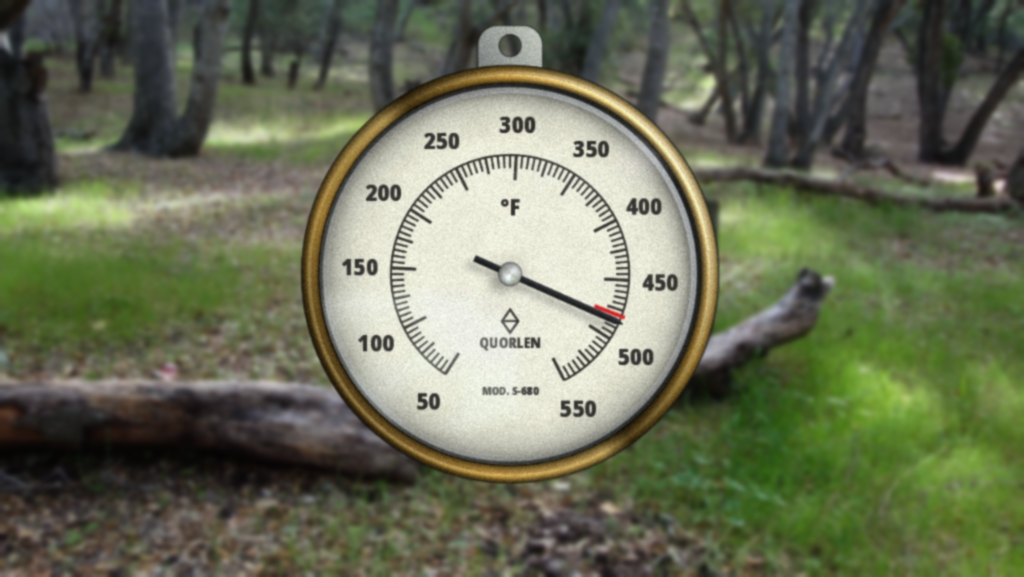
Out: 485°F
